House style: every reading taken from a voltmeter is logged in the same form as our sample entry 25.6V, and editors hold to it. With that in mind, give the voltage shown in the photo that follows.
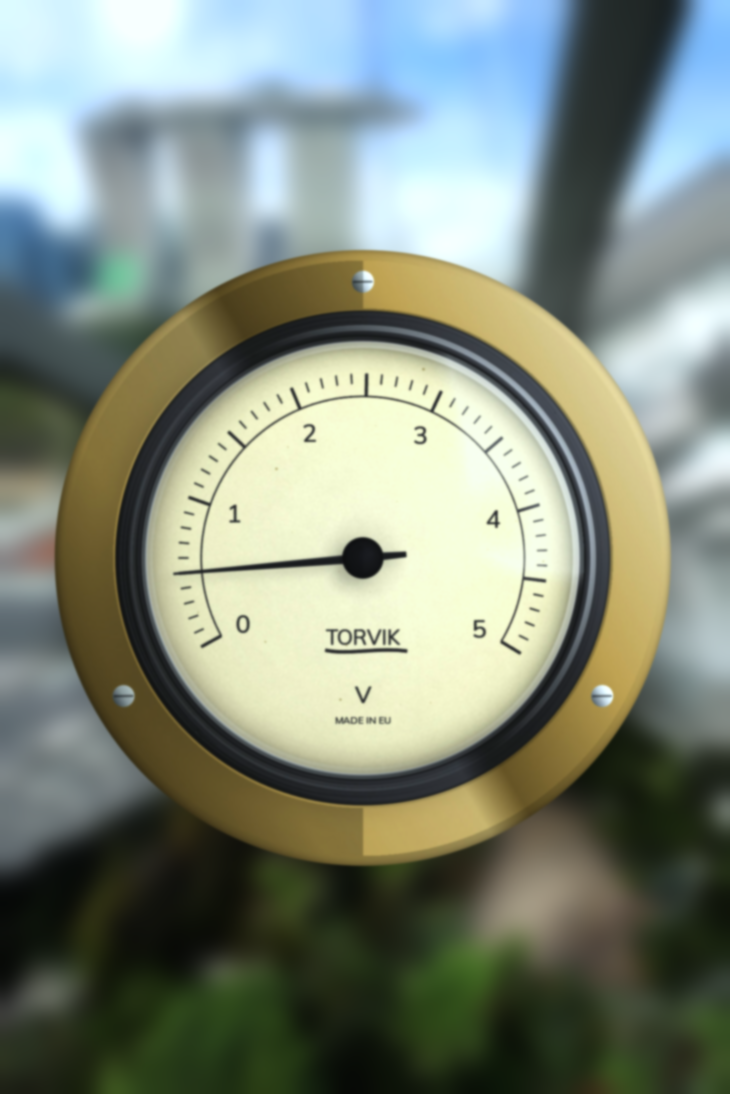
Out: 0.5V
